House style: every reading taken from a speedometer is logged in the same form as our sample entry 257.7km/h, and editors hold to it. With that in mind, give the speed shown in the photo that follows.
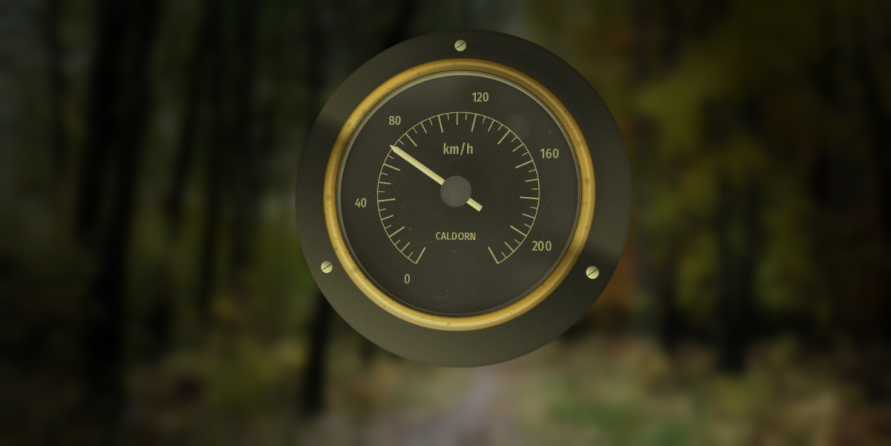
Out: 70km/h
